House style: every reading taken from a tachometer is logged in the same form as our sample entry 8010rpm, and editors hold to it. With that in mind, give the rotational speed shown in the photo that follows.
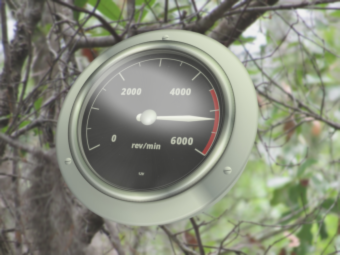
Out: 5250rpm
